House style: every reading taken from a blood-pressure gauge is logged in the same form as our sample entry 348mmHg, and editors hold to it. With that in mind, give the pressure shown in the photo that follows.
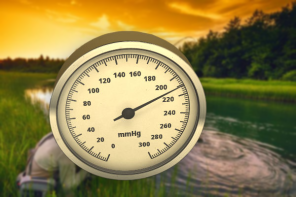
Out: 210mmHg
